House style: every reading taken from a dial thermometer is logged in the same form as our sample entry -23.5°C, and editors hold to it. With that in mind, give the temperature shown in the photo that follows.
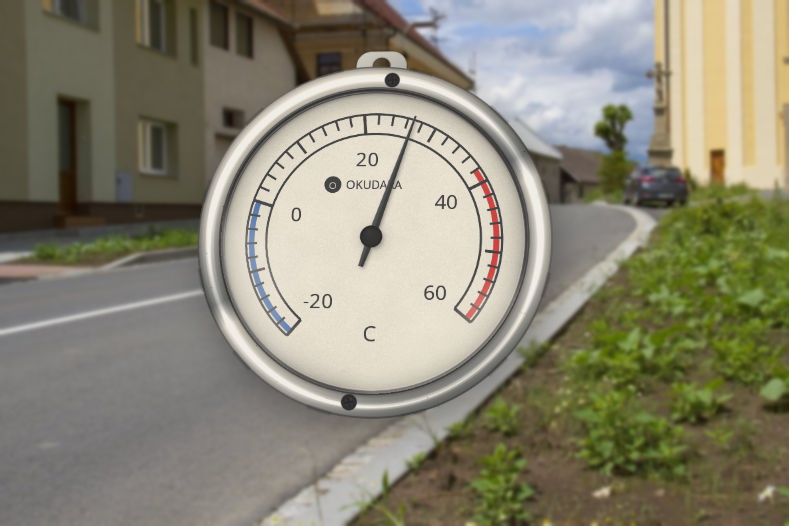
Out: 27°C
